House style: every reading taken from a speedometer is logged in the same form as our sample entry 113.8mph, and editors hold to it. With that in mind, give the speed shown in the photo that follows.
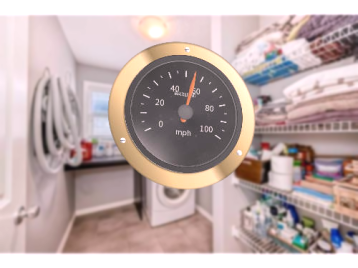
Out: 55mph
